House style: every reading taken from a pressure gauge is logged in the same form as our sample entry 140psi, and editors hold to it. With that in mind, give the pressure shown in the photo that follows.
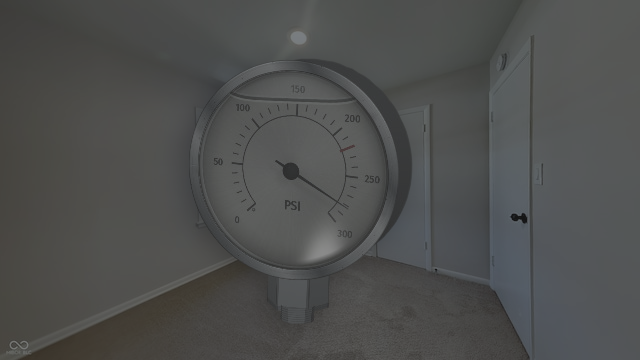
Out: 280psi
